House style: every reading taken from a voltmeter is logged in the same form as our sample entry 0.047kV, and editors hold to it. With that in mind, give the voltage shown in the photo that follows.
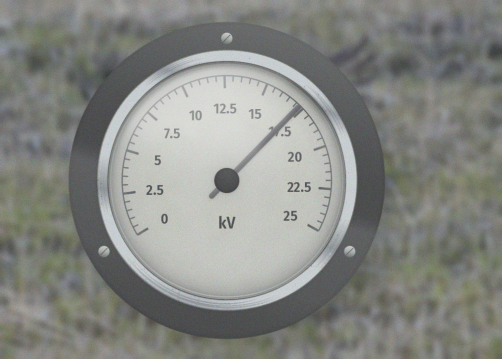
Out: 17.25kV
